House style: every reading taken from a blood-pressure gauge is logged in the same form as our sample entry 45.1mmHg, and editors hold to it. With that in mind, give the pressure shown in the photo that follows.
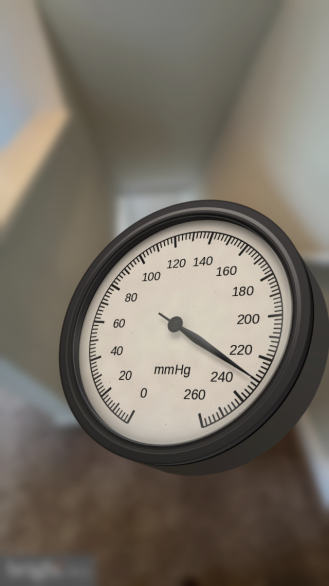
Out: 230mmHg
